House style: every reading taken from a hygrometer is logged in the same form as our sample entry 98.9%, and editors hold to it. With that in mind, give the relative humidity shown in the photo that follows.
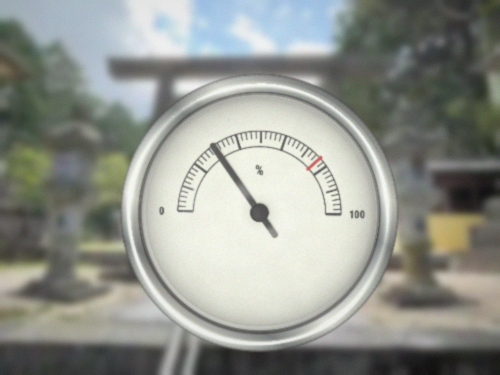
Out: 30%
